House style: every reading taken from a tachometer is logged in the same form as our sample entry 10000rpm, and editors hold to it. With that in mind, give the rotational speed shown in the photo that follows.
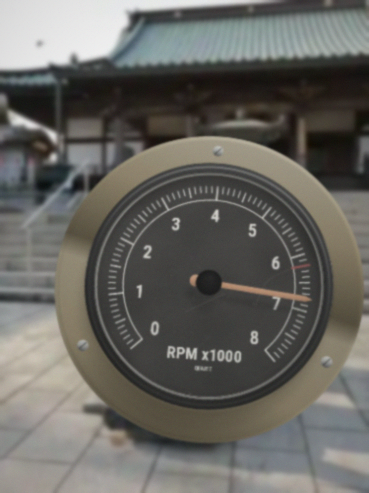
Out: 6800rpm
